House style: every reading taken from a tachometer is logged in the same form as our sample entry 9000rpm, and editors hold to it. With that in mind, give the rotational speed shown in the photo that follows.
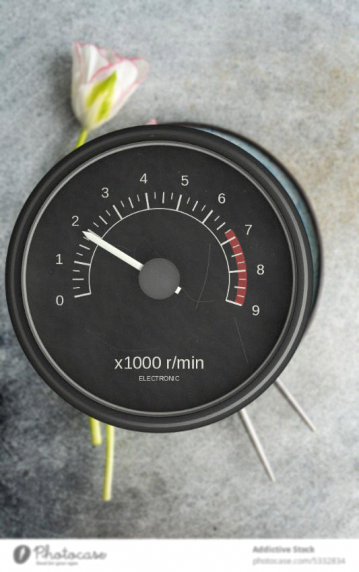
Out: 1875rpm
